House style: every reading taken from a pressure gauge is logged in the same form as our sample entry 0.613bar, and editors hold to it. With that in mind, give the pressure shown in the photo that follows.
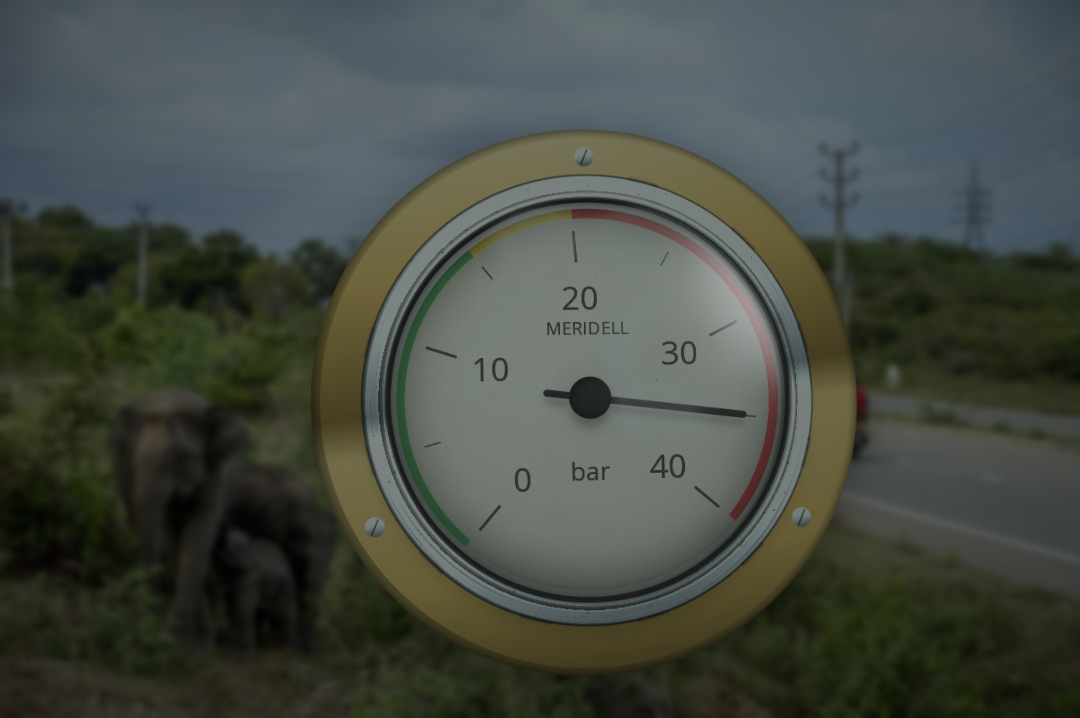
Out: 35bar
